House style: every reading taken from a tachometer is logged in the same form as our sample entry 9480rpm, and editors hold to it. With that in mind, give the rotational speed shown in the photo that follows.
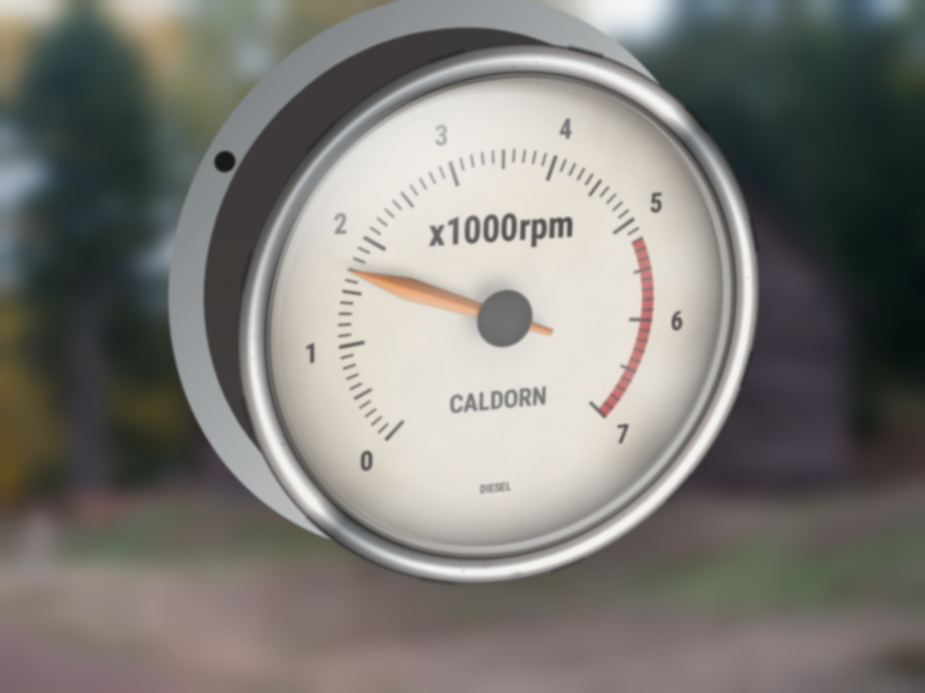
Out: 1700rpm
